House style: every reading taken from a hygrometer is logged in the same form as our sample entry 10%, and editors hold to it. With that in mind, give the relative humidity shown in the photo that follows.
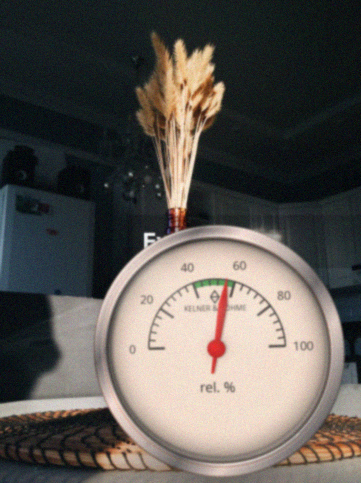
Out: 56%
